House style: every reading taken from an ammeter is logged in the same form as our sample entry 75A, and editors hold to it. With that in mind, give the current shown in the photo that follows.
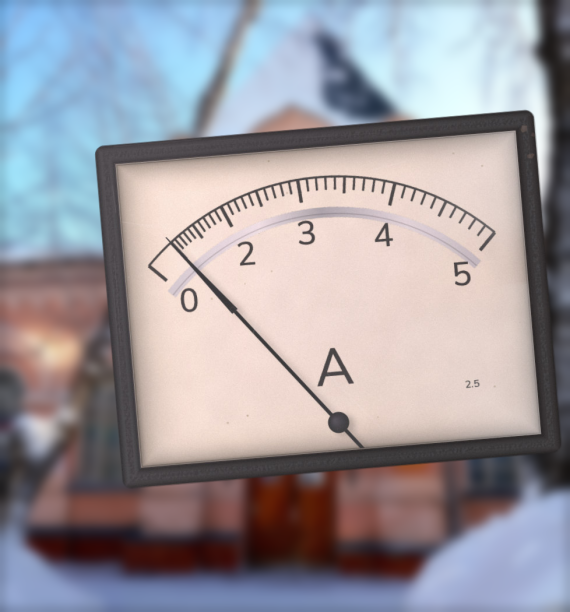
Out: 1A
